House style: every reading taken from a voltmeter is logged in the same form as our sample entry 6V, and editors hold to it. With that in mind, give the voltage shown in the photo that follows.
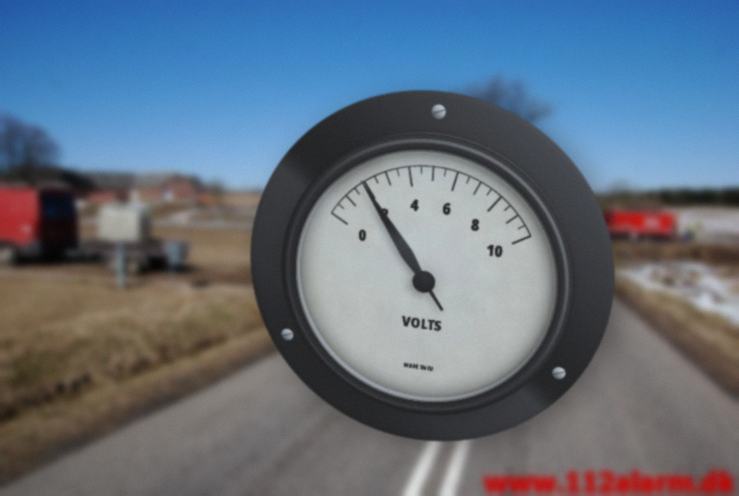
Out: 2V
